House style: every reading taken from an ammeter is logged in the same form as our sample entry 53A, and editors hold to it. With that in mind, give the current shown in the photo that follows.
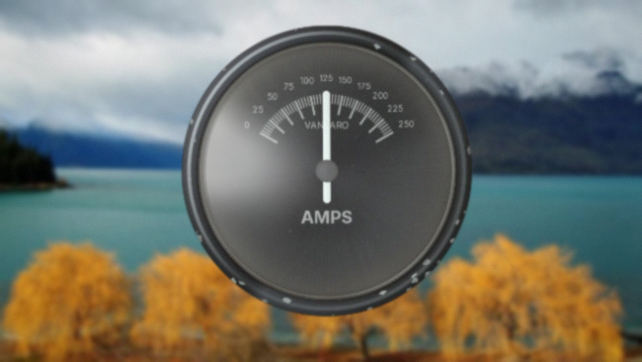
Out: 125A
